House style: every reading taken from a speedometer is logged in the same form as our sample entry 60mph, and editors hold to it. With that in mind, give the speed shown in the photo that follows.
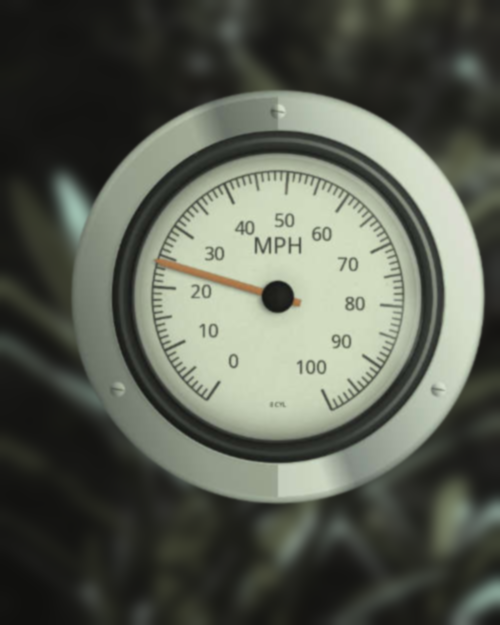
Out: 24mph
